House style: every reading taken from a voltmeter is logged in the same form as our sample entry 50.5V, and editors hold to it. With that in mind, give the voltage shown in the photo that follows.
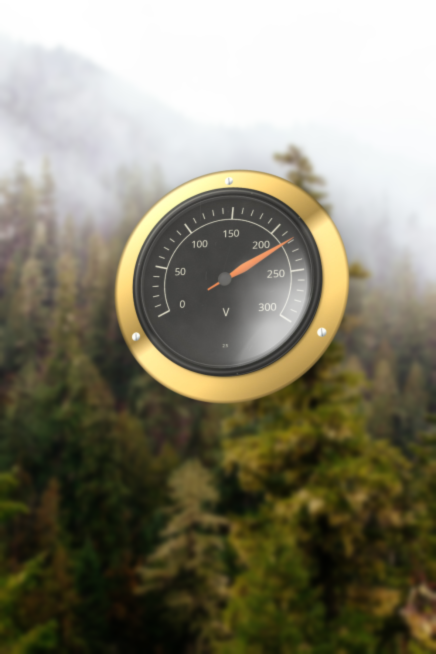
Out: 220V
